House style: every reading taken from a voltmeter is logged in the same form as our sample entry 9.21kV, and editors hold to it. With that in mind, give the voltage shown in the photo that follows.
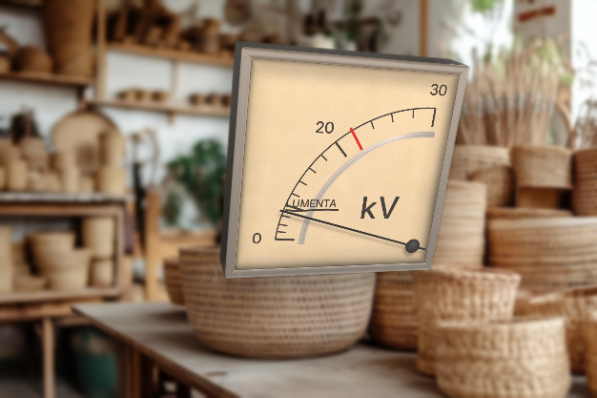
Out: 9kV
